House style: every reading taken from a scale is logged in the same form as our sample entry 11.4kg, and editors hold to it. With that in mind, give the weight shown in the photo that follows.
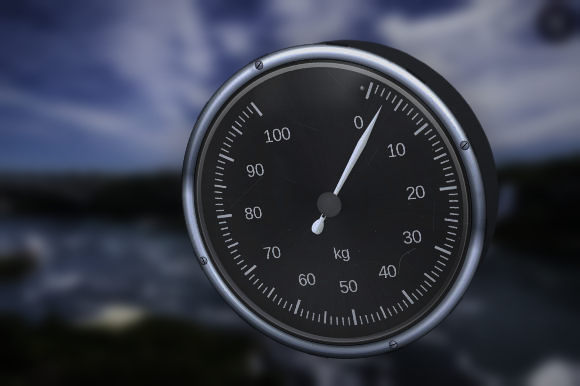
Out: 3kg
